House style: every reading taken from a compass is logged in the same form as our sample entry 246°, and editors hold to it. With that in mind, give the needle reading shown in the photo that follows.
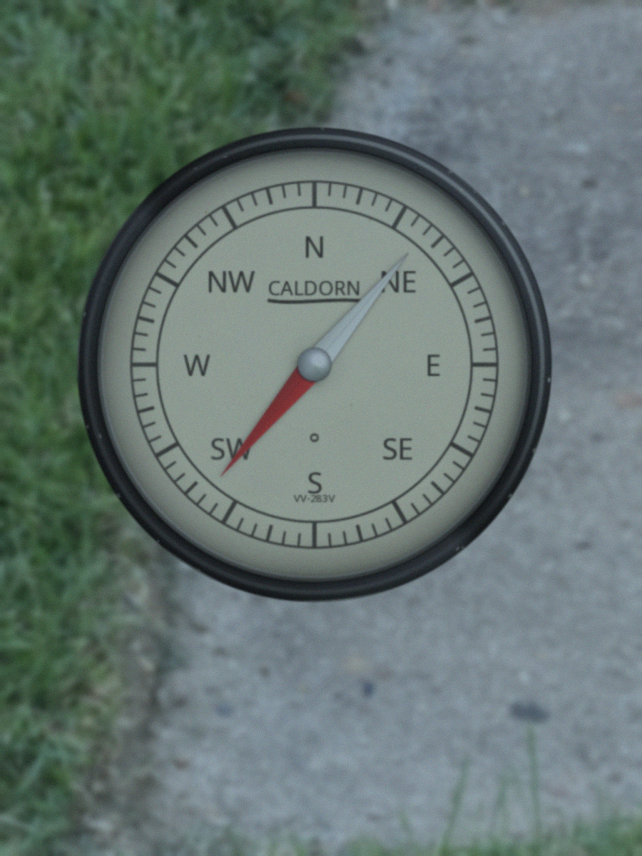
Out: 220°
